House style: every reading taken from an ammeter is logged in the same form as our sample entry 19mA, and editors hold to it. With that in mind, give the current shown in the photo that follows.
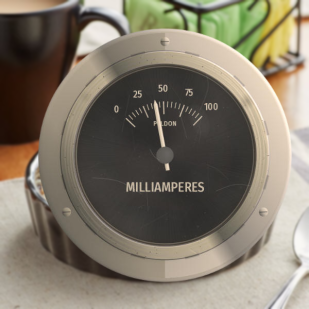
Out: 40mA
